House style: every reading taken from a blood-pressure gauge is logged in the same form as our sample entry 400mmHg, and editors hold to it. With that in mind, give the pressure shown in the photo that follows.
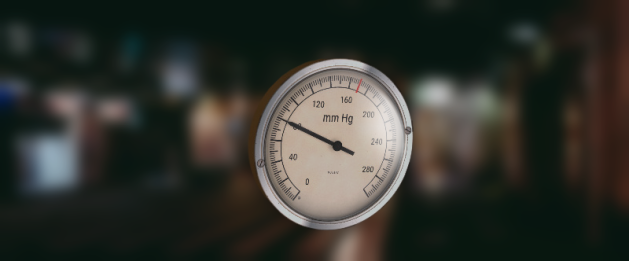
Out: 80mmHg
